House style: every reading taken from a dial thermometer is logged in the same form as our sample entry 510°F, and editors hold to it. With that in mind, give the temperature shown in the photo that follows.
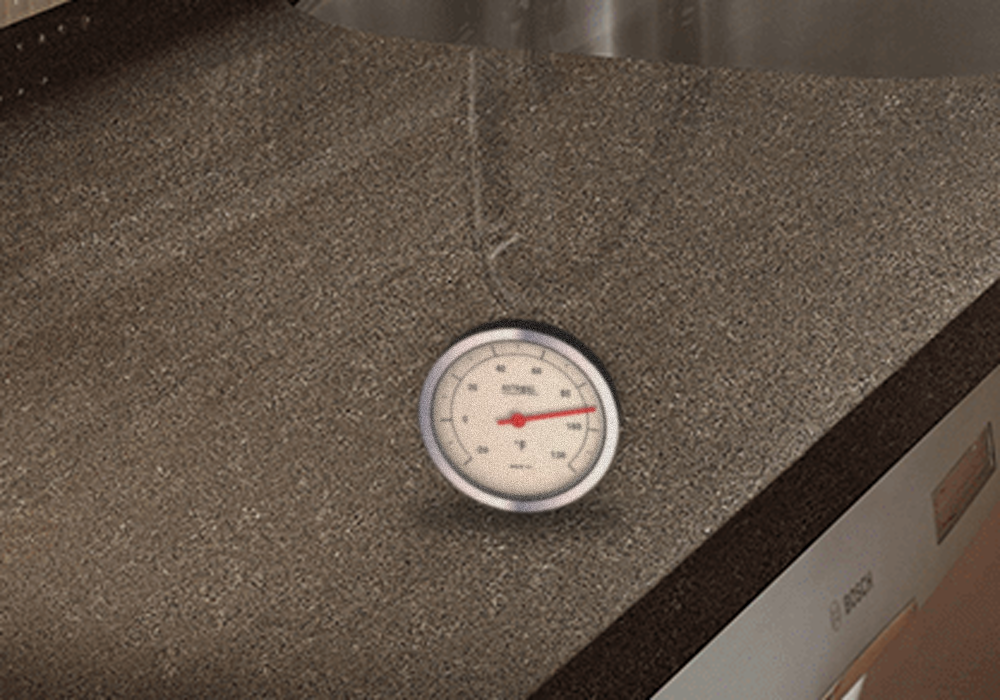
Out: 90°F
